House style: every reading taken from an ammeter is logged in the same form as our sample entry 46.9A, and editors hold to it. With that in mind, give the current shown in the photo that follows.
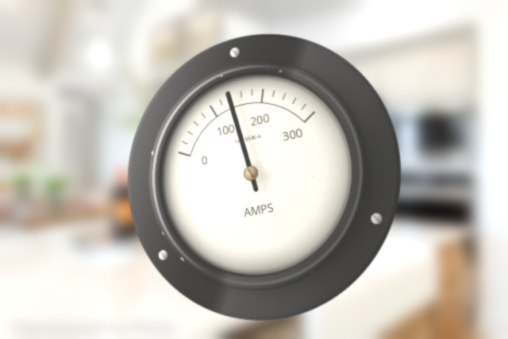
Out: 140A
